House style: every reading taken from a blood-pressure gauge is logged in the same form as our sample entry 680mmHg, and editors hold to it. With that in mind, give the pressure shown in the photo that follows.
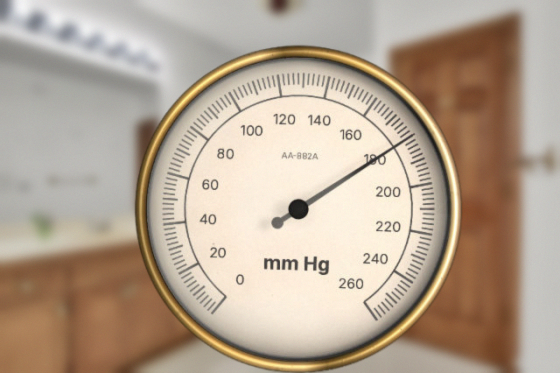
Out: 180mmHg
